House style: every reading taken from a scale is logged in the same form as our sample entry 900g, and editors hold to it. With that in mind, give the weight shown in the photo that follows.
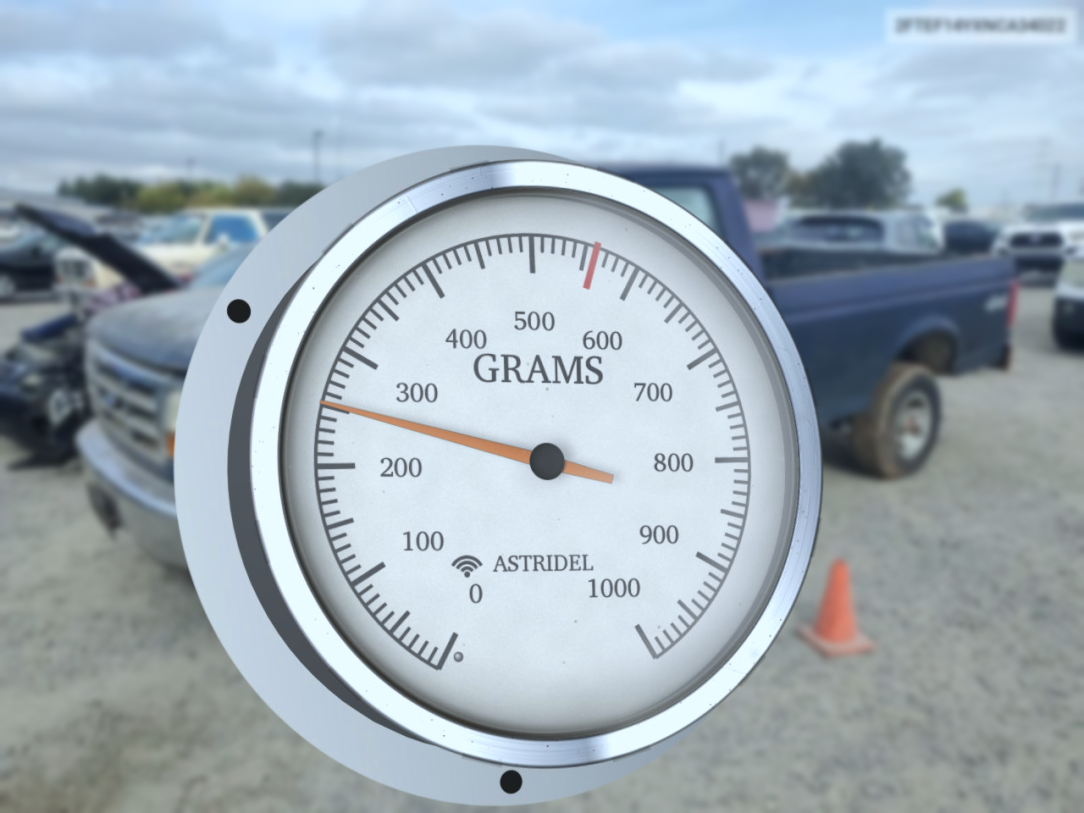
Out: 250g
